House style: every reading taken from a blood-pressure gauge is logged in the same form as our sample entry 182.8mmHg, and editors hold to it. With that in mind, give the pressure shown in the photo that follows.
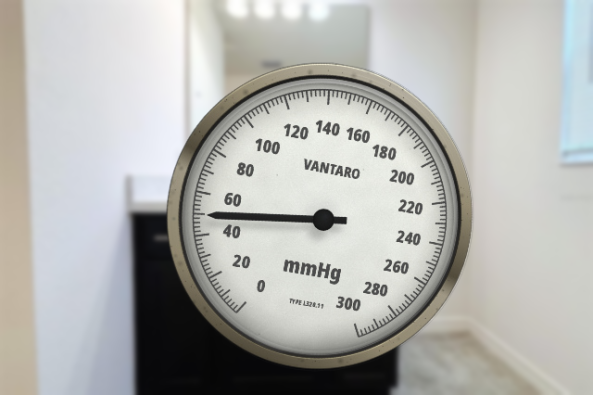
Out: 50mmHg
